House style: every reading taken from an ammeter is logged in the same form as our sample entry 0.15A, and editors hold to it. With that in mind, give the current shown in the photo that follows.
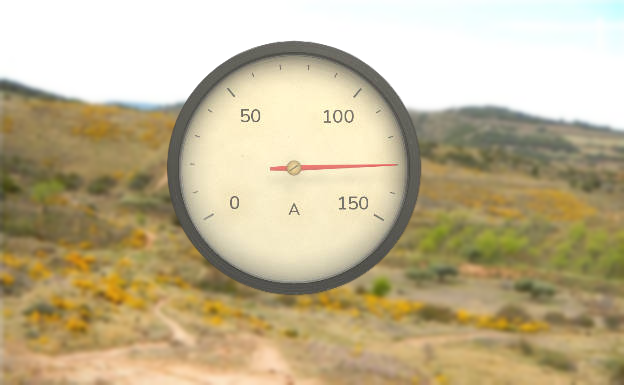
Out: 130A
